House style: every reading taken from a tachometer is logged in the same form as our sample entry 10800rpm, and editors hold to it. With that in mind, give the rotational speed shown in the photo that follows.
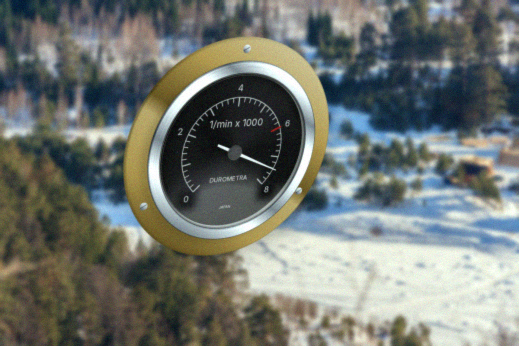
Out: 7400rpm
